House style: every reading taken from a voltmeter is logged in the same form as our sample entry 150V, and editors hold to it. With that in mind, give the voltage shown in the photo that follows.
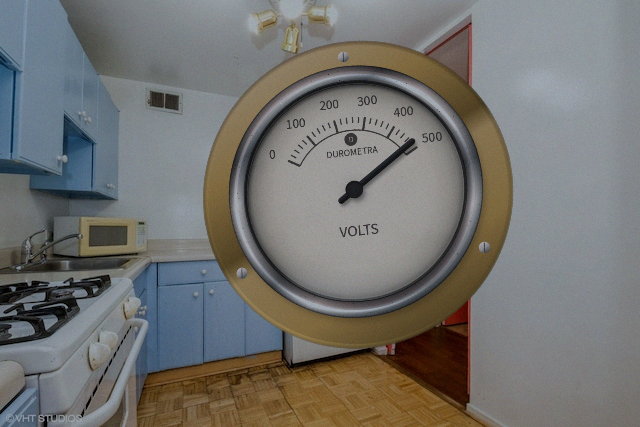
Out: 480V
